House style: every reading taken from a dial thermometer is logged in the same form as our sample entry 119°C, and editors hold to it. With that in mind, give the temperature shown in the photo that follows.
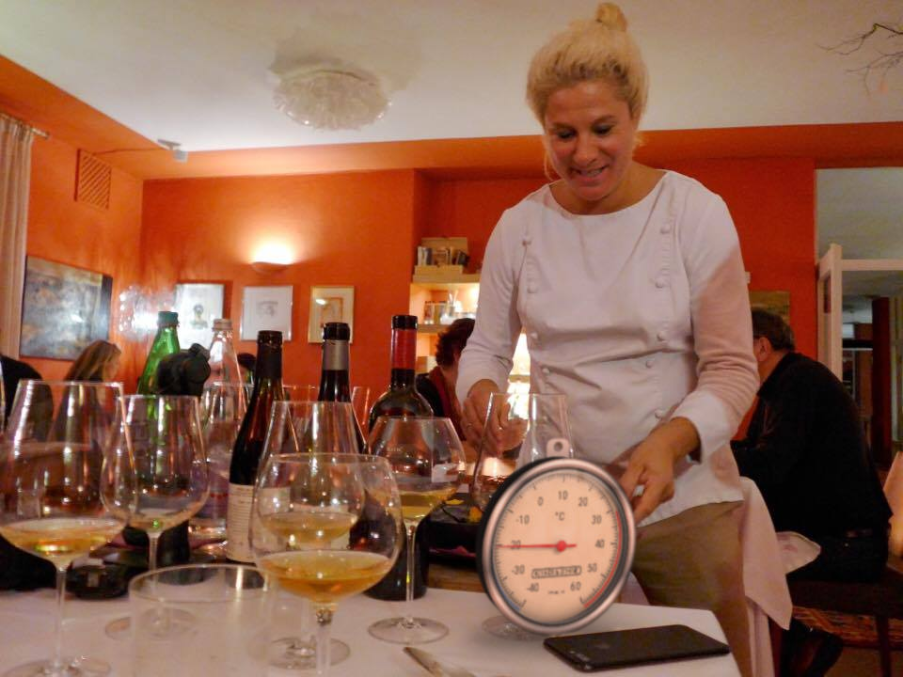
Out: -20°C
